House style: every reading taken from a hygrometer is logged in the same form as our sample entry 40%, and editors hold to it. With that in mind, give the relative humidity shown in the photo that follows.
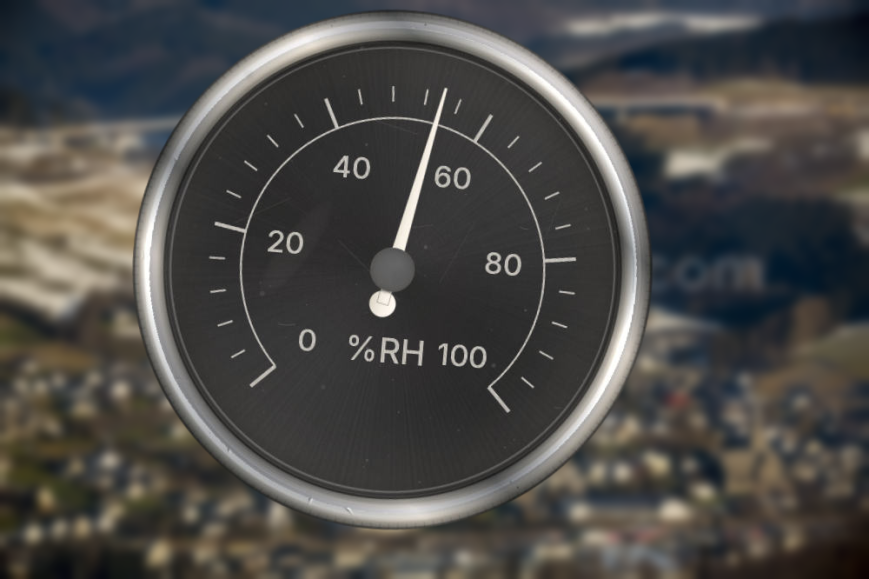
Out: 54%
